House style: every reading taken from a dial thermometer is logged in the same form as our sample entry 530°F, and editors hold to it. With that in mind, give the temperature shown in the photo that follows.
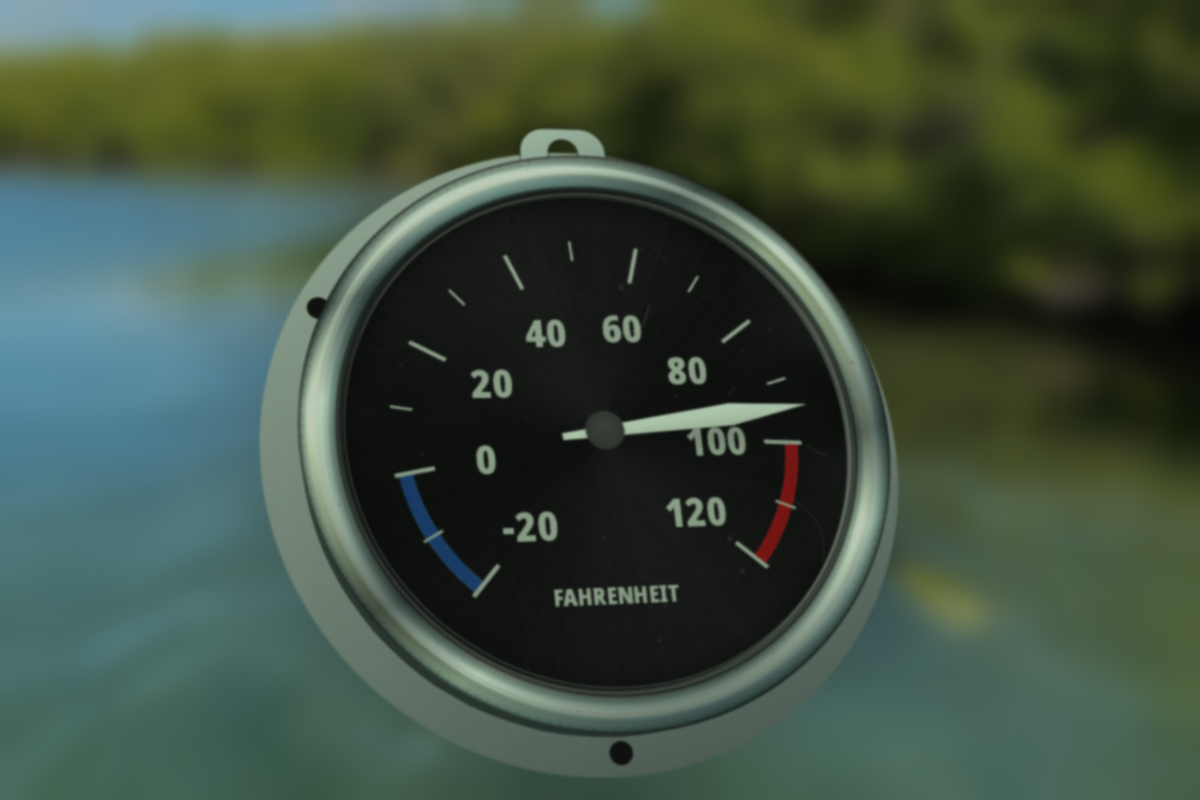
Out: 95°F
